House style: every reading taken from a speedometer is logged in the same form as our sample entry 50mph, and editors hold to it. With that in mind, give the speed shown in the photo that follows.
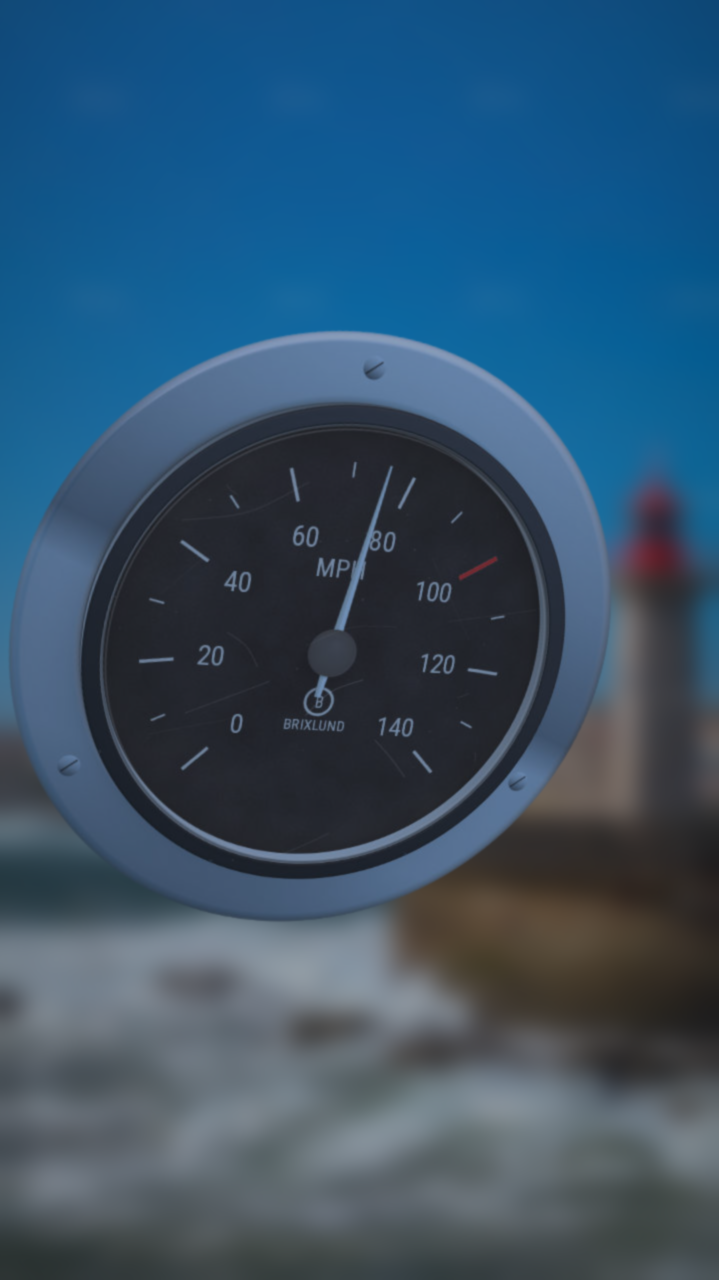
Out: 75mph
